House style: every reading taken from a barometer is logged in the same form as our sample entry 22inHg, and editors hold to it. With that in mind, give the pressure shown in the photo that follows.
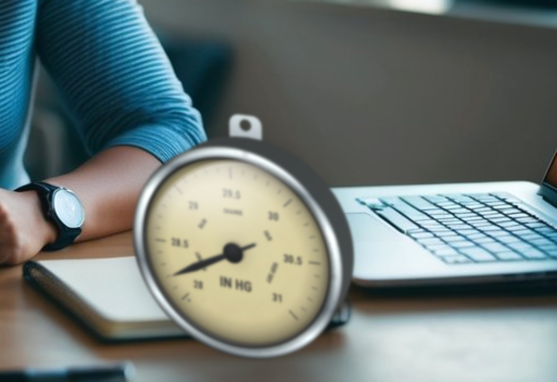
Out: 28.2inHg
